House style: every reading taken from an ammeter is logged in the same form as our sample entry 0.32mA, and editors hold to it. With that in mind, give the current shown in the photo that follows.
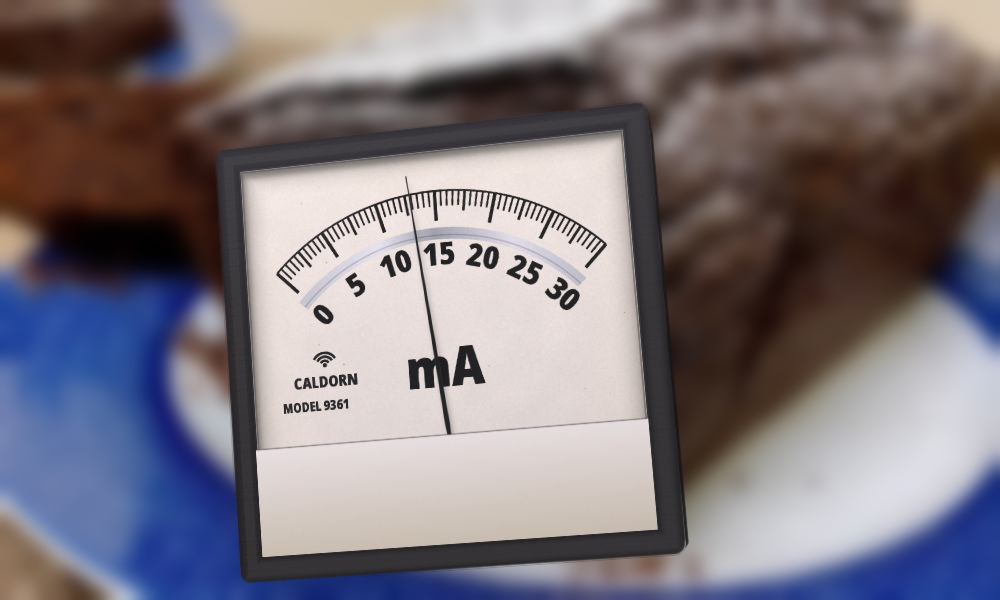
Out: 13mA
